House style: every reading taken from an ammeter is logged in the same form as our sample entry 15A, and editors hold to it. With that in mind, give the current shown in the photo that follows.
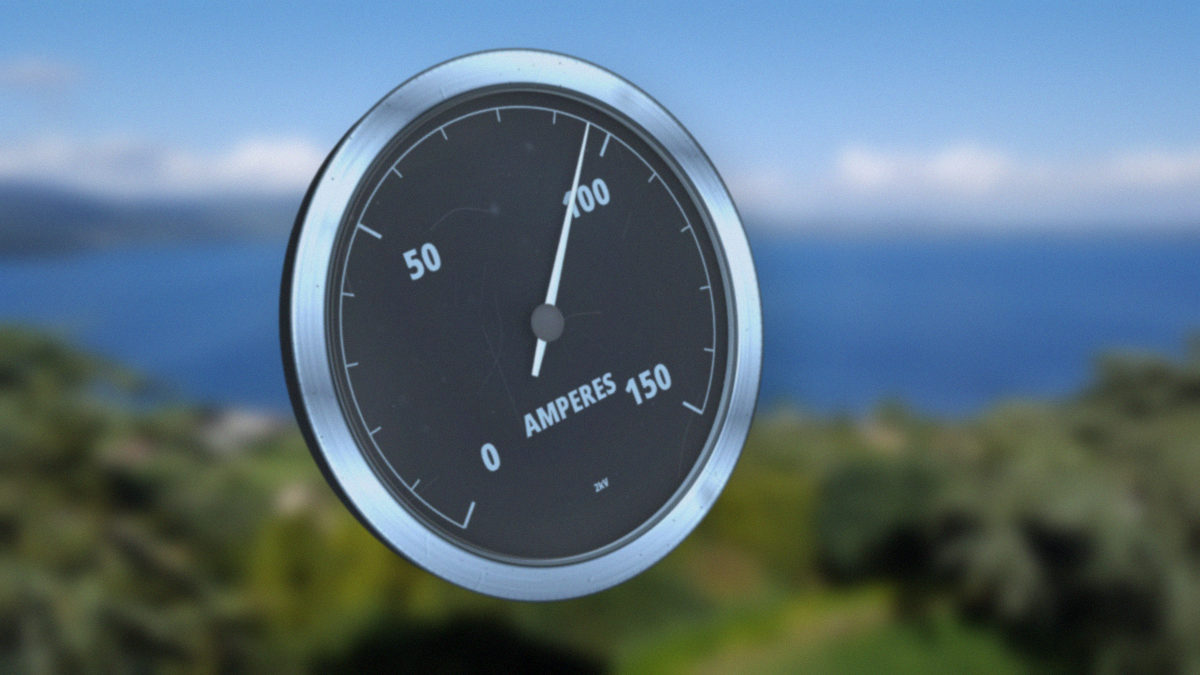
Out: 95A
